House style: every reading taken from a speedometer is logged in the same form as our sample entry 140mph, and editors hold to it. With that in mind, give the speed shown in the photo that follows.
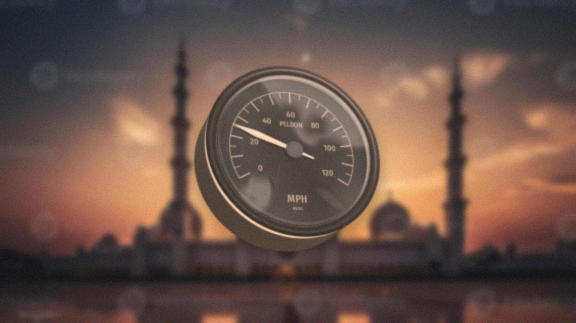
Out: 25mph
